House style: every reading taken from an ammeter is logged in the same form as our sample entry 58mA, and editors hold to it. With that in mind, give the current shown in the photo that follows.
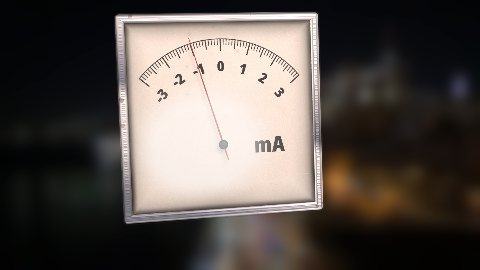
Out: -1mA
